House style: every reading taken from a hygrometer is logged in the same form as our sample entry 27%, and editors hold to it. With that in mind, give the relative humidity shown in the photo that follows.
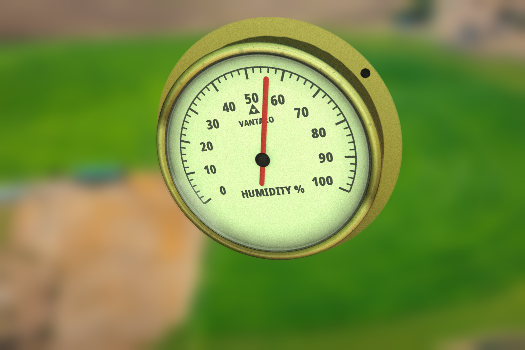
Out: 56%
